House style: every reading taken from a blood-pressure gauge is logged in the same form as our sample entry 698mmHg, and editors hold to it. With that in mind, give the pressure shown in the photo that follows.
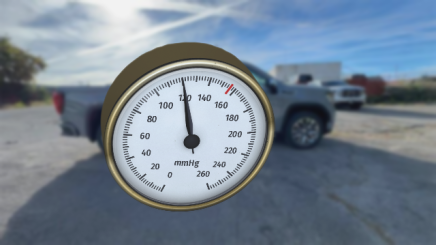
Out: 120mmHg
